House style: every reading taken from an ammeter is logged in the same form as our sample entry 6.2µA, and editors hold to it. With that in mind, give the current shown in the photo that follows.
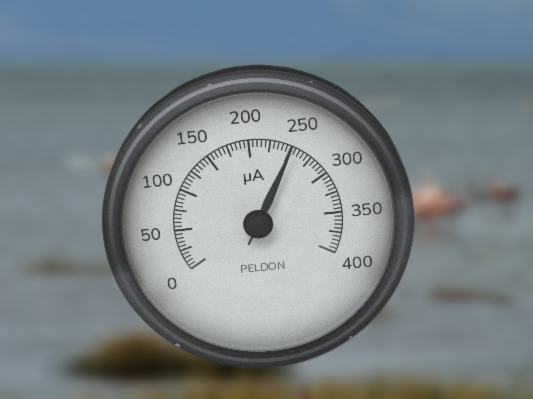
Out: 250µA
